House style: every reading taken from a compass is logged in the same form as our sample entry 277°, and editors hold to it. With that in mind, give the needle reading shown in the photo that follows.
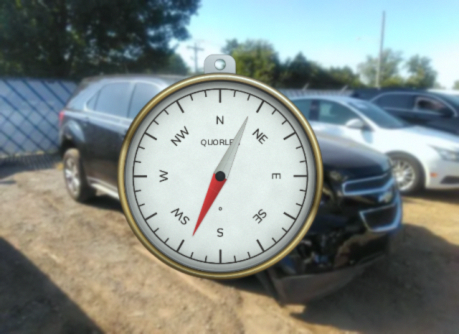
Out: 205°
